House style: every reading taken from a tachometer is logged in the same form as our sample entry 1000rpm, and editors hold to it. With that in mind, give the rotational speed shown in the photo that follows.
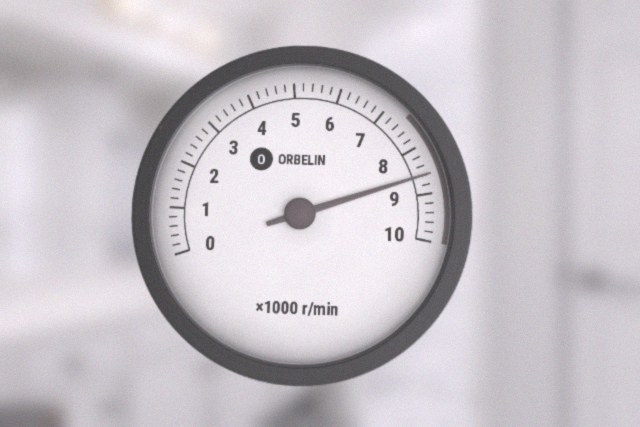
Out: 8600rpm
